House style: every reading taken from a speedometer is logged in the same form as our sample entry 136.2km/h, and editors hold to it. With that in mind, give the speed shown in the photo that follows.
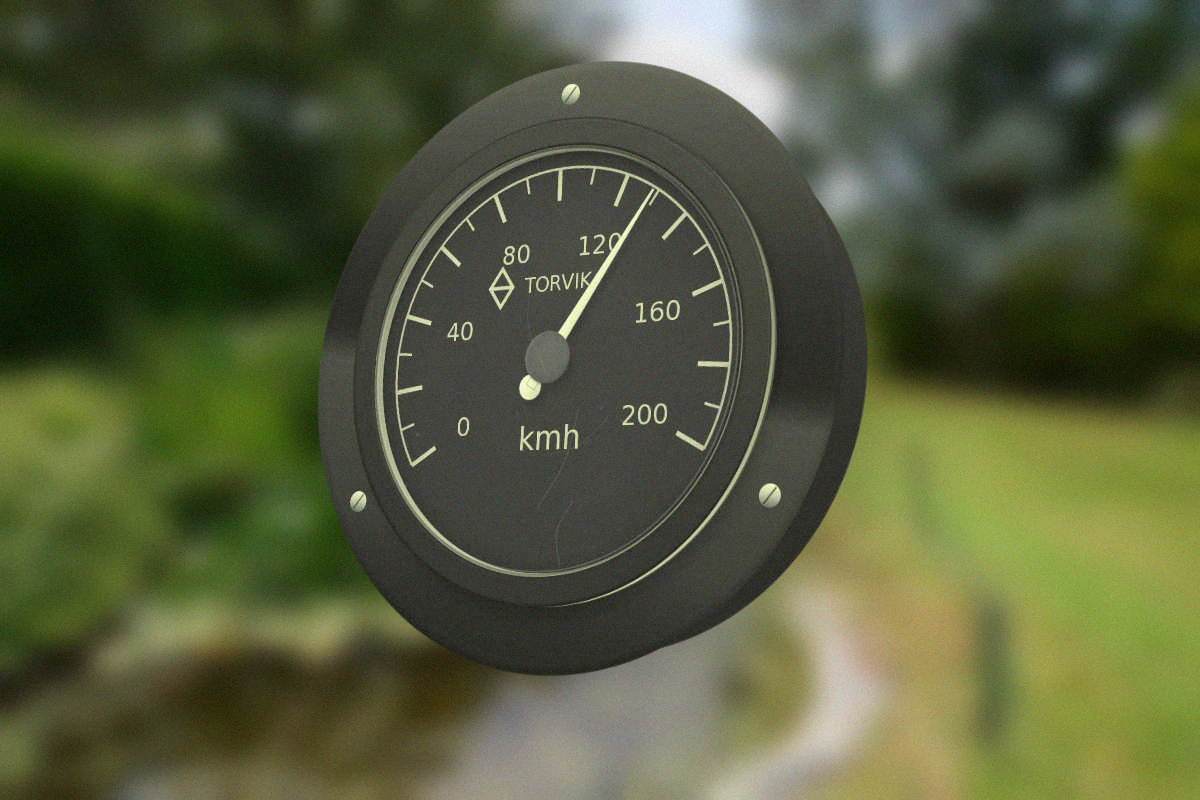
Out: 130km/h
